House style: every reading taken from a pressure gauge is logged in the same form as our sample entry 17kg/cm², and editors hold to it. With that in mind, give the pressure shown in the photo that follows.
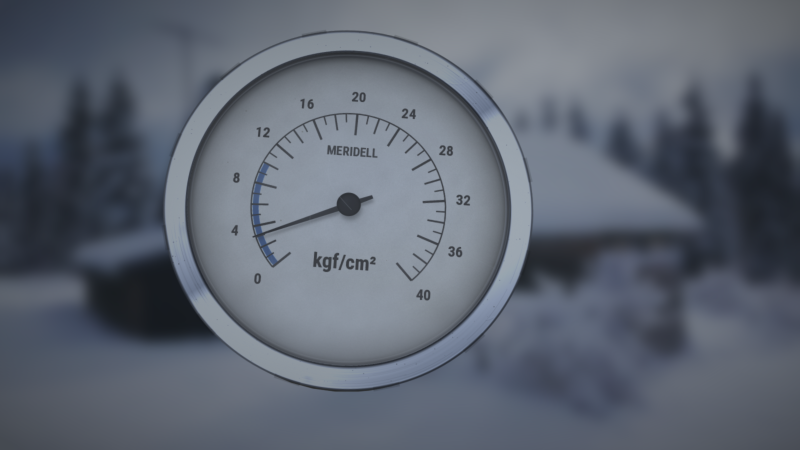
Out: 3kg/cm²
